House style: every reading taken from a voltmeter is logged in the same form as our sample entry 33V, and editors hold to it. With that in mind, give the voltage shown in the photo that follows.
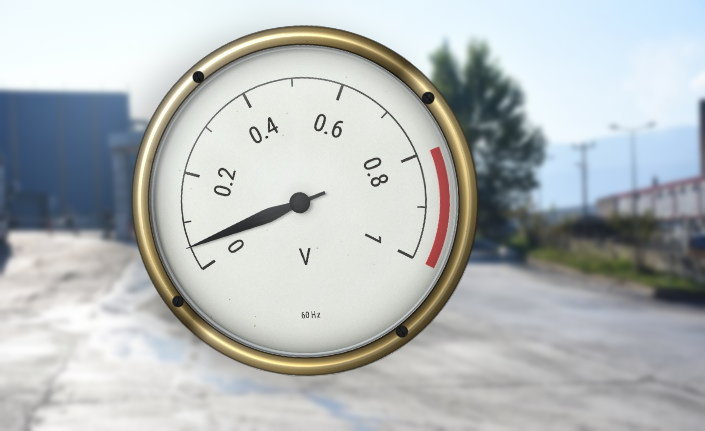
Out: 0.05V
